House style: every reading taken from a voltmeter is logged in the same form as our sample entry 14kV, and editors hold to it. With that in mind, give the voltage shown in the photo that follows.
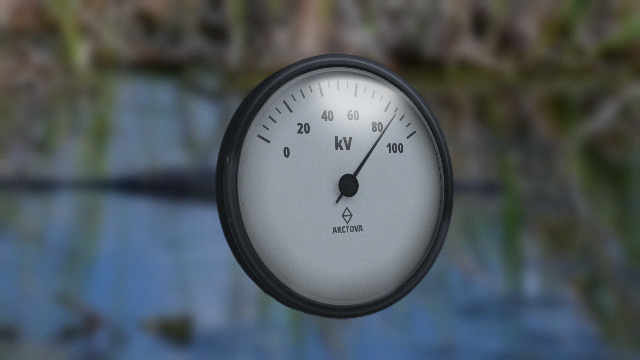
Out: 85kV
